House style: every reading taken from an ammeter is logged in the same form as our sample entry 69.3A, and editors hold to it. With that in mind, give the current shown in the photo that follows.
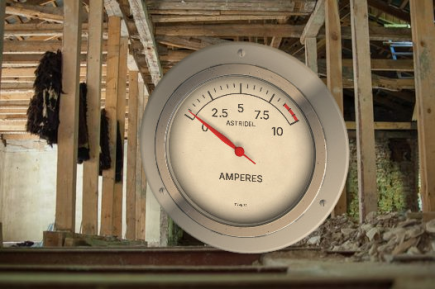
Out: 0.5A
